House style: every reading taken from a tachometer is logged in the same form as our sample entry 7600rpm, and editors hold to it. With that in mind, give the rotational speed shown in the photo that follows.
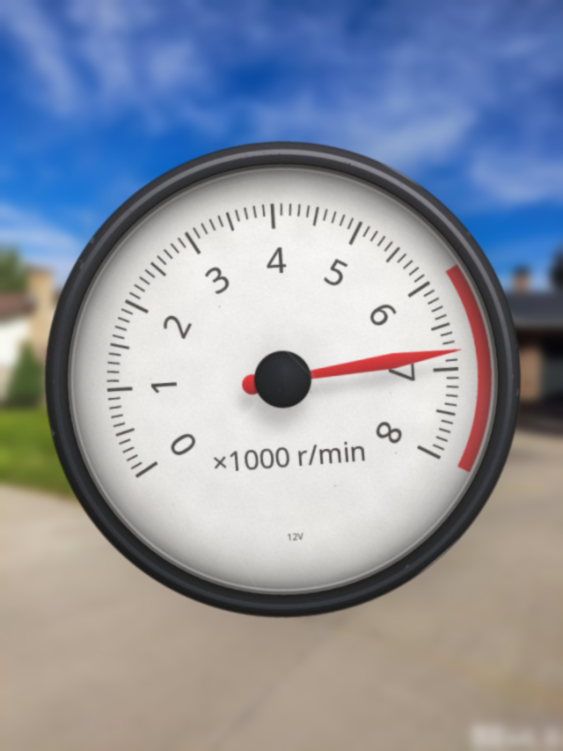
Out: 6800rpm
